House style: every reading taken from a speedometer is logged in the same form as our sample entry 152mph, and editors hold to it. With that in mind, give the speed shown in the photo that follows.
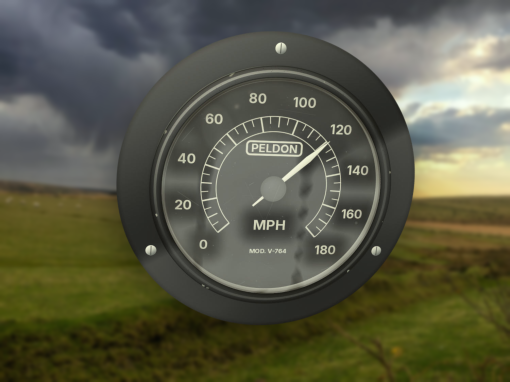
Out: 120mph
